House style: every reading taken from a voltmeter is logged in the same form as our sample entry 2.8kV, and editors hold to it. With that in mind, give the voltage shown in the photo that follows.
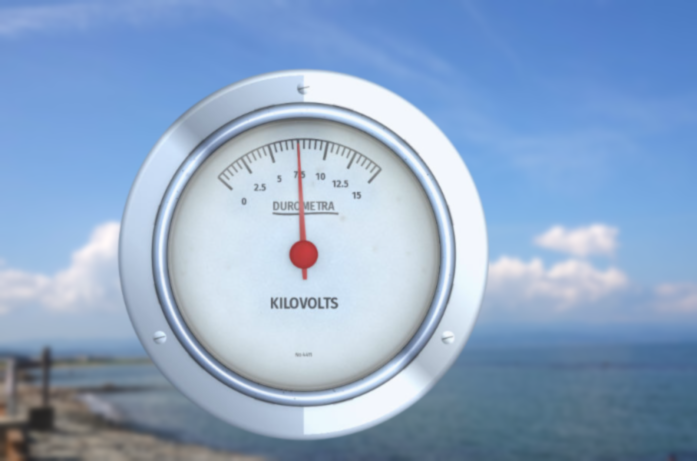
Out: 7.5kV
